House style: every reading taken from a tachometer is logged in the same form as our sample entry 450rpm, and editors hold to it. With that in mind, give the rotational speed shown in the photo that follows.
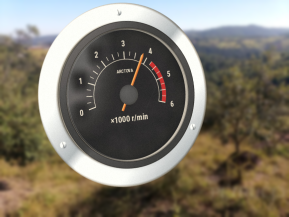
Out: 3750rpm
